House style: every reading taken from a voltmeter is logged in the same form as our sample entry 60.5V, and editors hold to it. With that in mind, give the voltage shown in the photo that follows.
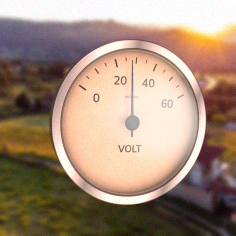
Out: 27.5V
